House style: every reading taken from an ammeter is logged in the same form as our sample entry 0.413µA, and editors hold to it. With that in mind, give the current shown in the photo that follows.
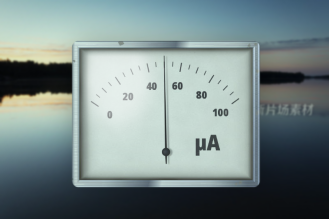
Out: 50µA
